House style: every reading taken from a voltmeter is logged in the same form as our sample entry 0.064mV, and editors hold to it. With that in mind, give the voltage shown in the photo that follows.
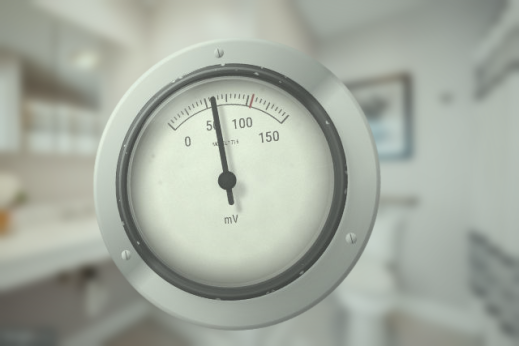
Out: 60mV
